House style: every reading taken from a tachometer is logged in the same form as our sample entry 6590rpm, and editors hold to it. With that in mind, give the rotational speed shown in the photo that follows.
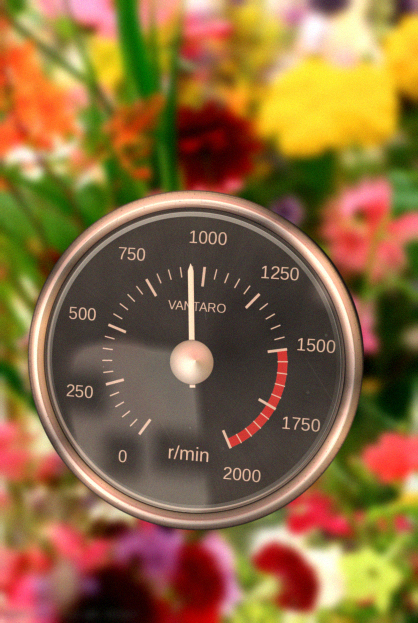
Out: 950rpm
